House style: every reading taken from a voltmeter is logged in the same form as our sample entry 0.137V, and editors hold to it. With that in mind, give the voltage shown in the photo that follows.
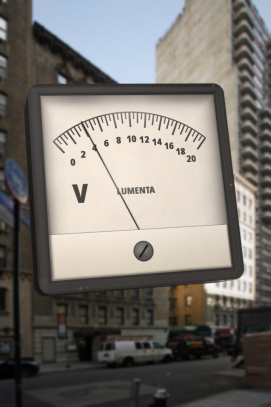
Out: 4V
